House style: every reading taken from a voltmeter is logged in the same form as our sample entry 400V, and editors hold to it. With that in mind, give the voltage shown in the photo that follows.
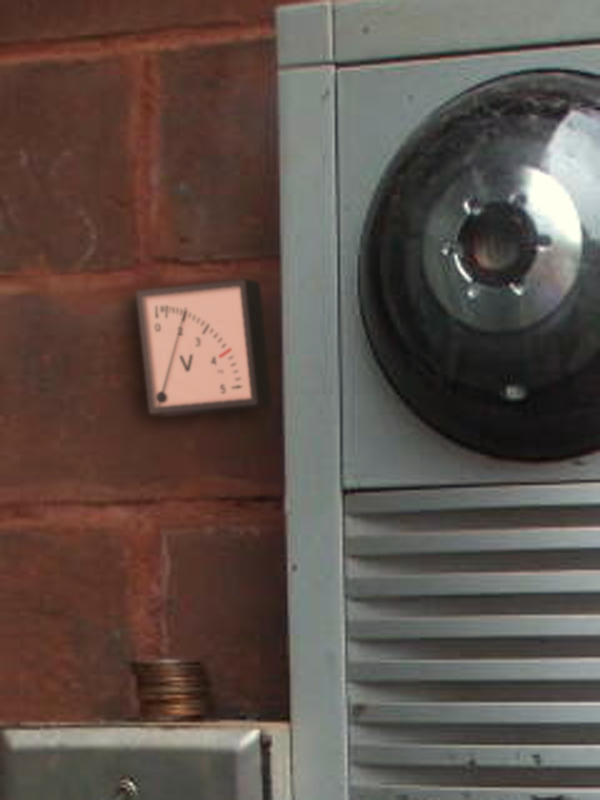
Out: 2V
